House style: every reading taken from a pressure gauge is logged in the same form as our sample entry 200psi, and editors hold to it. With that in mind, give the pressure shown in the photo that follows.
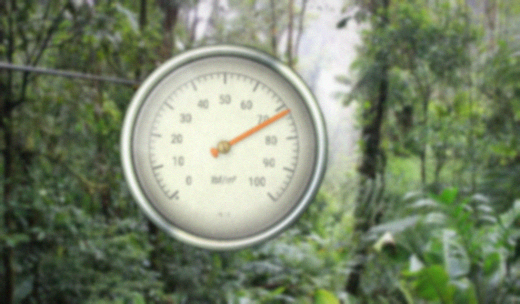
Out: 72psi
